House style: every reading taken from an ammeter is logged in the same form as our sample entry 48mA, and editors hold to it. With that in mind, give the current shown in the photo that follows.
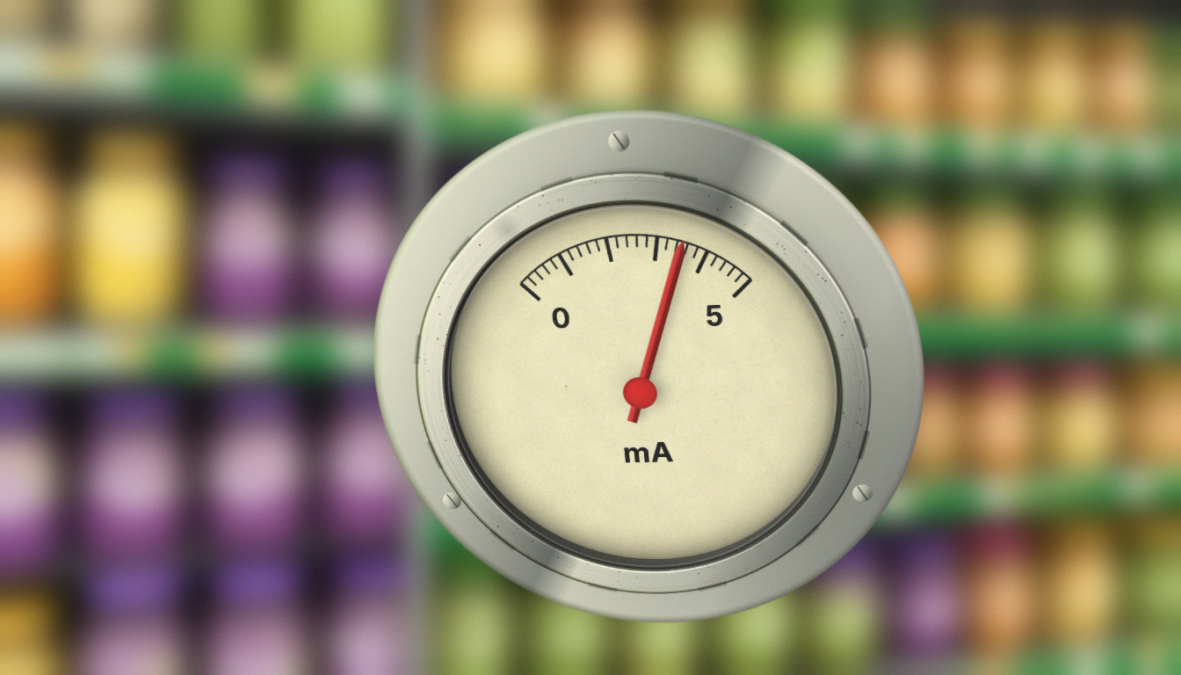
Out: 3.5mA
